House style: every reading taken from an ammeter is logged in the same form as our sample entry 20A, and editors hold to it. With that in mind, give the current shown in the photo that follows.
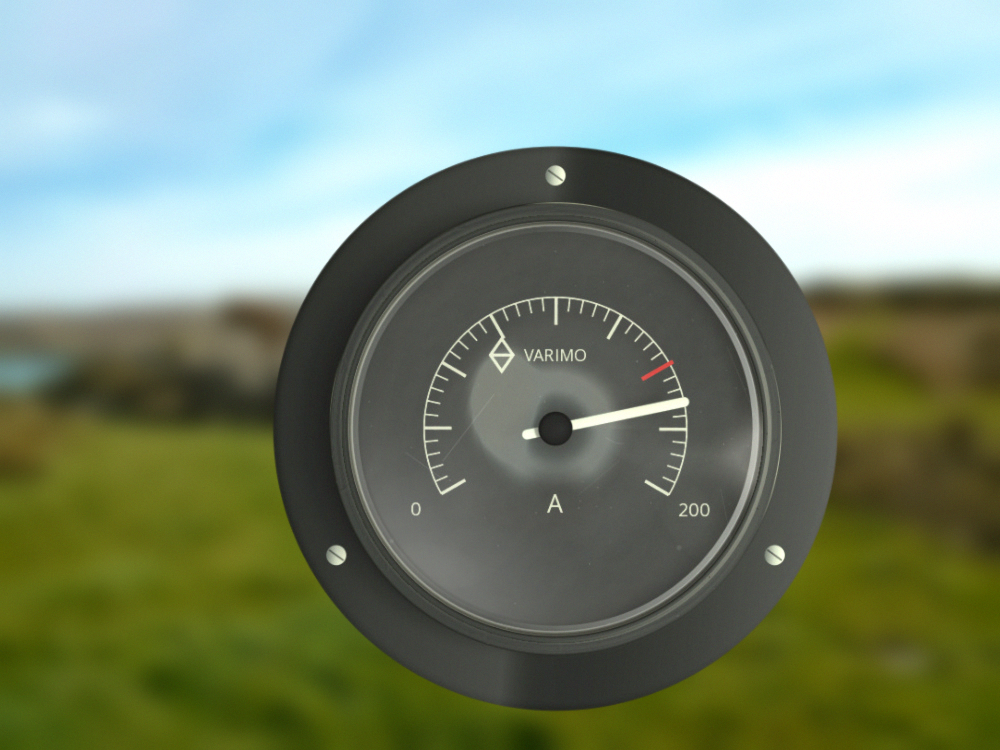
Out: 165A
